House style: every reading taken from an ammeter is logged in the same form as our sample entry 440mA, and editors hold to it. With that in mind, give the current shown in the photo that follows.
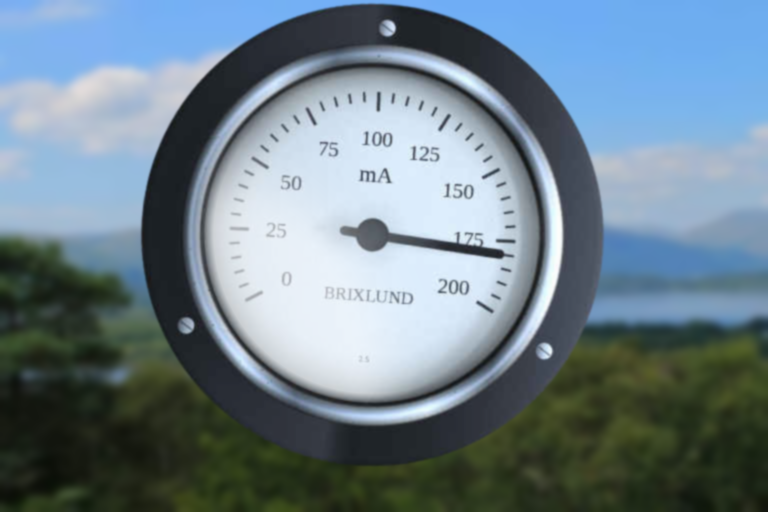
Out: 180mA
